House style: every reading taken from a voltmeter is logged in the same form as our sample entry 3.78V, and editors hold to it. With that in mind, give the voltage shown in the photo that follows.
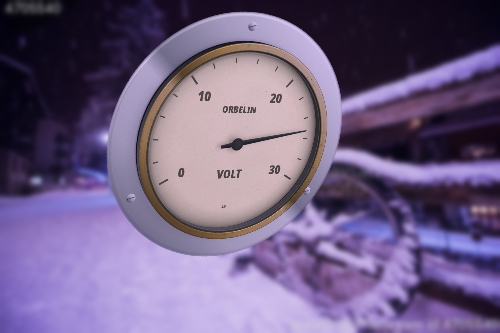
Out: 25V
